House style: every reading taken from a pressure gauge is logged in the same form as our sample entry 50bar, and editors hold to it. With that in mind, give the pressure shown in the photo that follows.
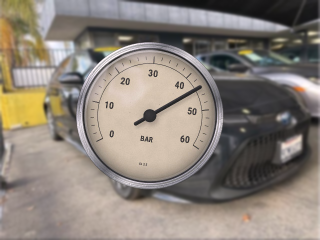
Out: 44bar
